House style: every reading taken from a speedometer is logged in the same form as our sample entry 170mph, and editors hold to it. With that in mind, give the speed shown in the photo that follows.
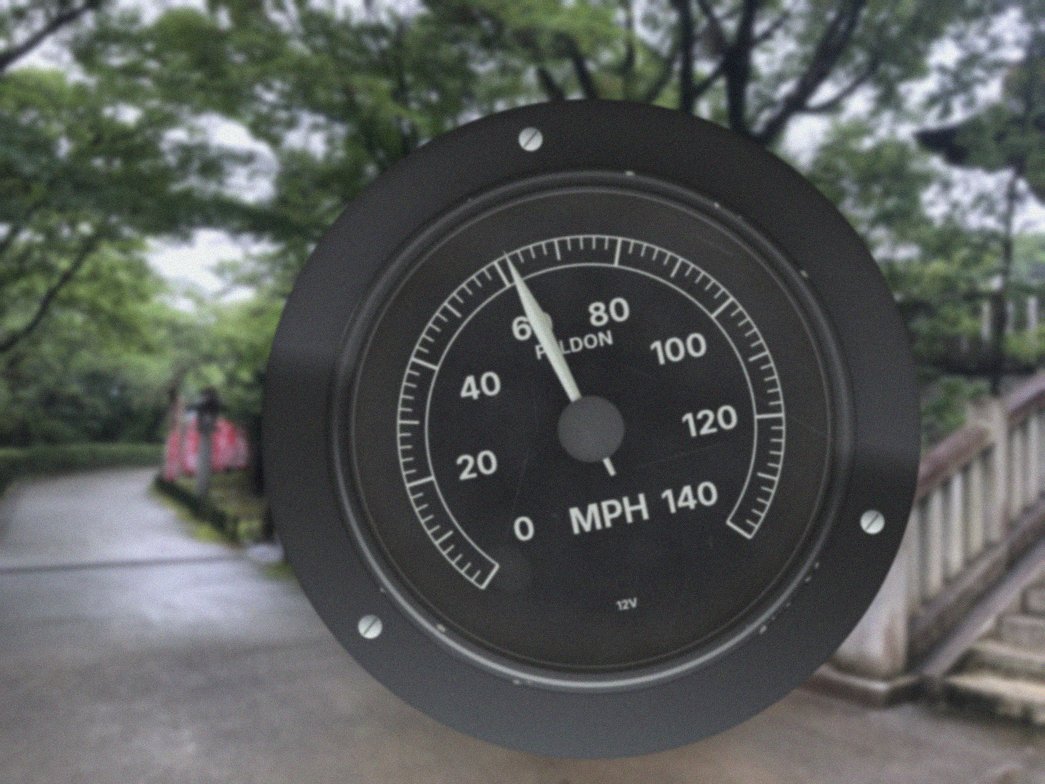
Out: 62mph
